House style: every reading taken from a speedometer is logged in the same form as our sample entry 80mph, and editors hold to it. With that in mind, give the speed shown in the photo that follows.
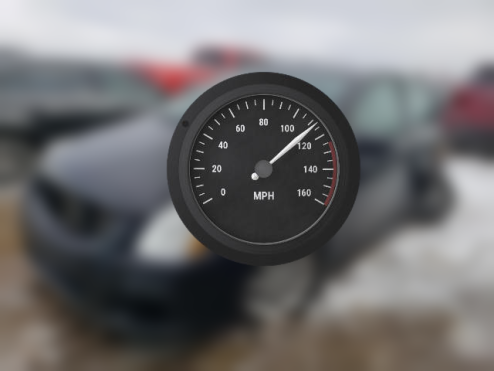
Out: 112.5mph
